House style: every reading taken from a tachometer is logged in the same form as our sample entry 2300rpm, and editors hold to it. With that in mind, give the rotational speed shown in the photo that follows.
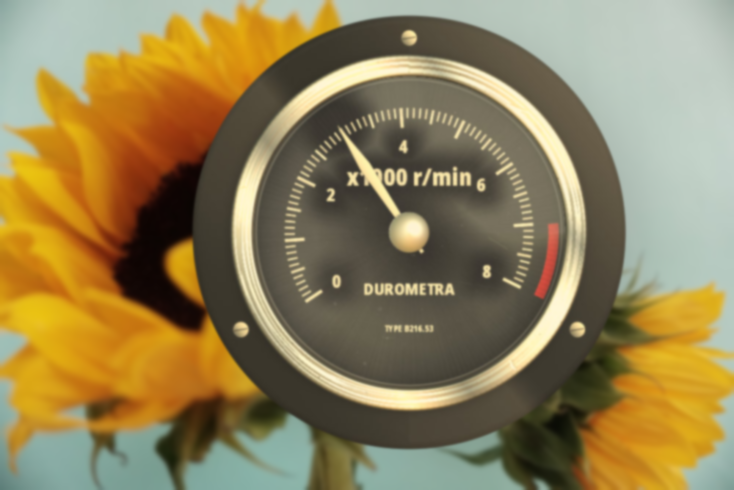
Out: 3000rpm
